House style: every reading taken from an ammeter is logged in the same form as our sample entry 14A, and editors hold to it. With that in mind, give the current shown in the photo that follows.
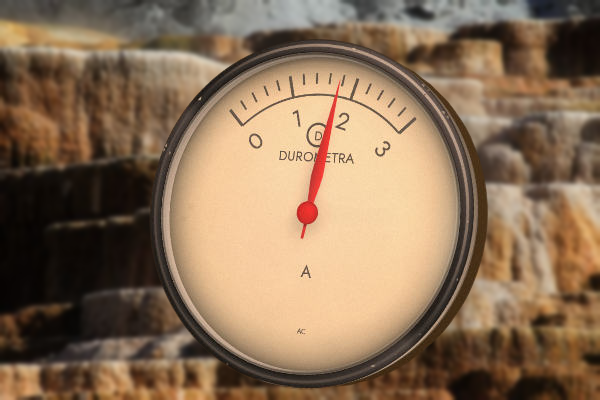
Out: 1.8A
